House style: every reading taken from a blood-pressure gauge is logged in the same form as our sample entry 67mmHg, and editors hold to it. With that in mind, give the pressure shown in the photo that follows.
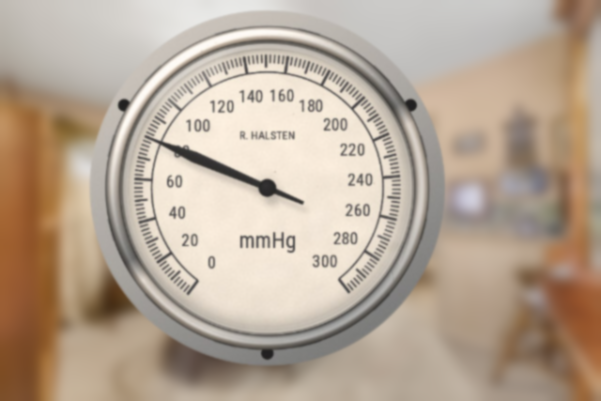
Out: 80mmHg
